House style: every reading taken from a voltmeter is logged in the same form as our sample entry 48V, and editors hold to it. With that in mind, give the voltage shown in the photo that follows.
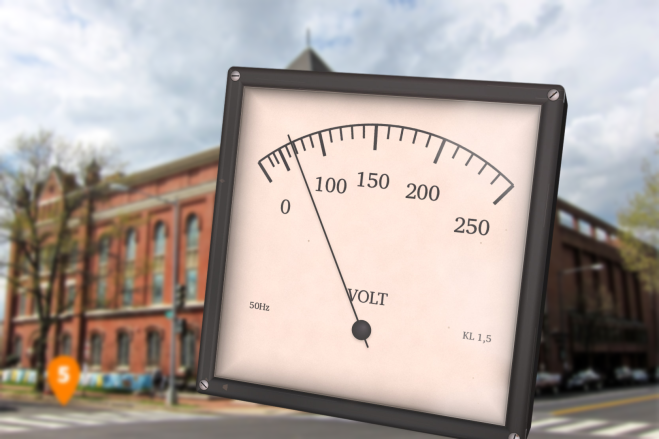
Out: 70V
